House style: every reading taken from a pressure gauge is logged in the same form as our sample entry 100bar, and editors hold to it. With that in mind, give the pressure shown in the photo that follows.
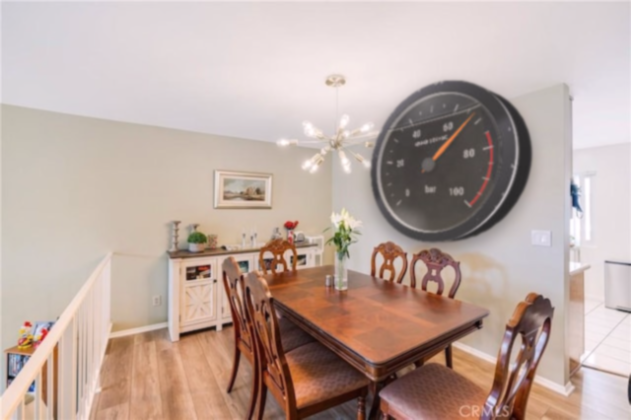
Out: 67.5bar
